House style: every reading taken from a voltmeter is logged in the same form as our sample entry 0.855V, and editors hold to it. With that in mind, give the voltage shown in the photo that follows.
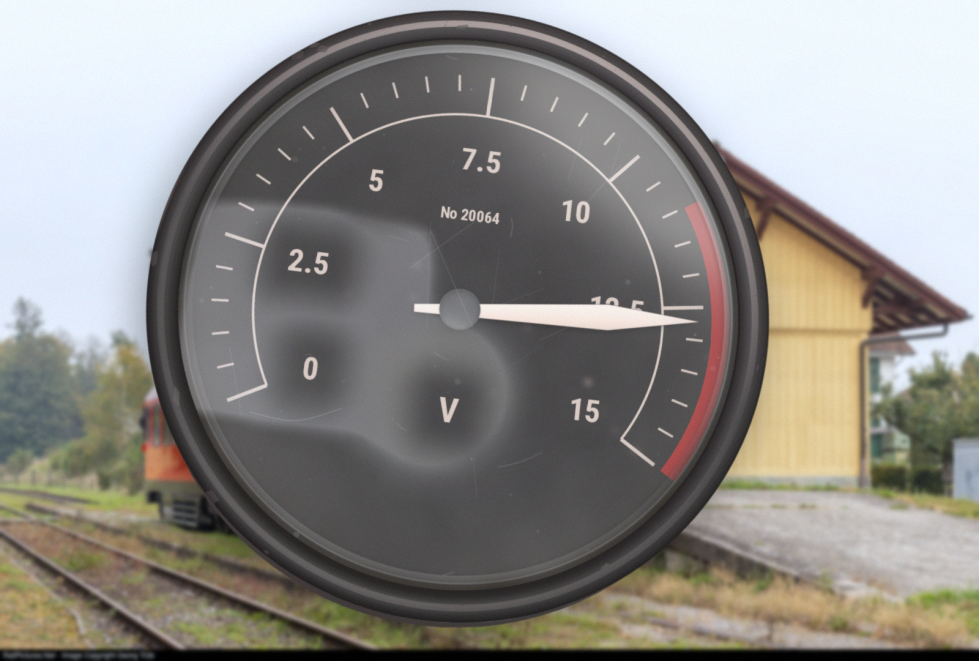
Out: 12.75V
